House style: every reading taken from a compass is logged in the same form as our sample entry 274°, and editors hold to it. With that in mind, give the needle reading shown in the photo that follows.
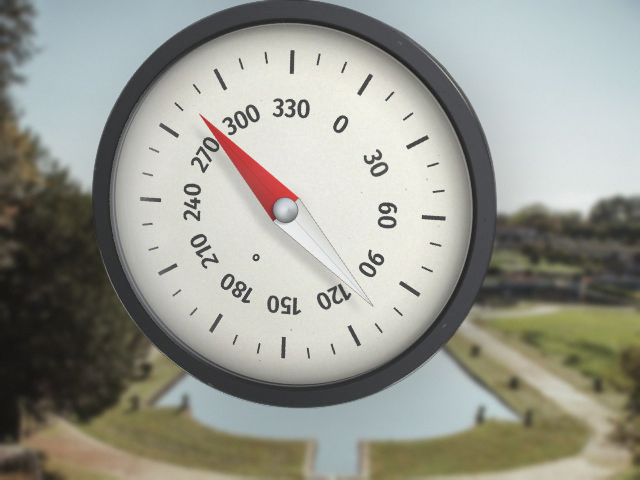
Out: 285°
